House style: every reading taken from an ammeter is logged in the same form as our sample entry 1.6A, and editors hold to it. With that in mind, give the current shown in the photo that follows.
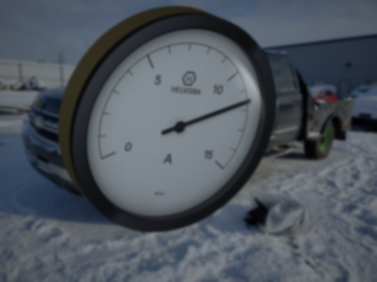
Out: 11.5A
